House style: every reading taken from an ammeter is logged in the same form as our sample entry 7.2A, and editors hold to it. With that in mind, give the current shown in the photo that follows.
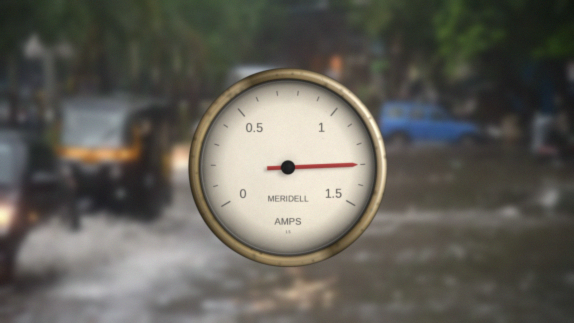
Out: 1.3A
